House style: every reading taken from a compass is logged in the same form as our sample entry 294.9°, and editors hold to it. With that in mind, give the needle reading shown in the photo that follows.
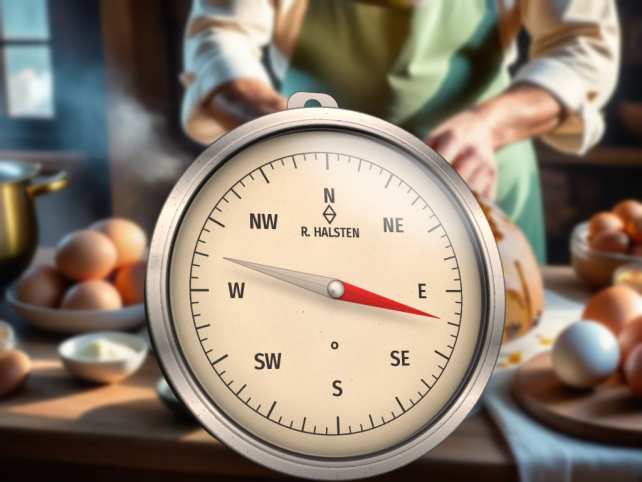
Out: 105°
